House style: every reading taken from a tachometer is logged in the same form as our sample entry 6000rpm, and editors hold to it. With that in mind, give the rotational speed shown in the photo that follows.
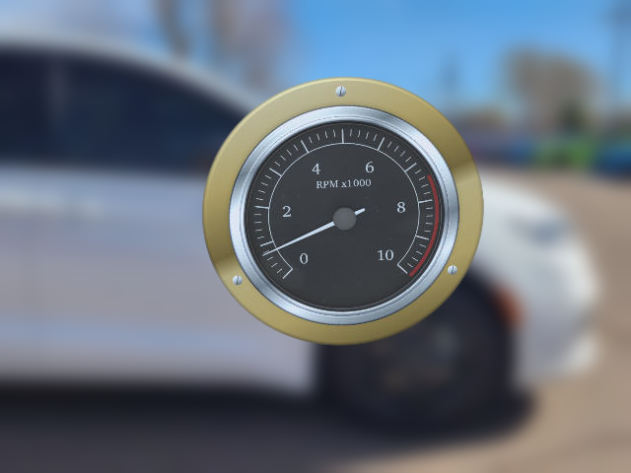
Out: 800rpm
